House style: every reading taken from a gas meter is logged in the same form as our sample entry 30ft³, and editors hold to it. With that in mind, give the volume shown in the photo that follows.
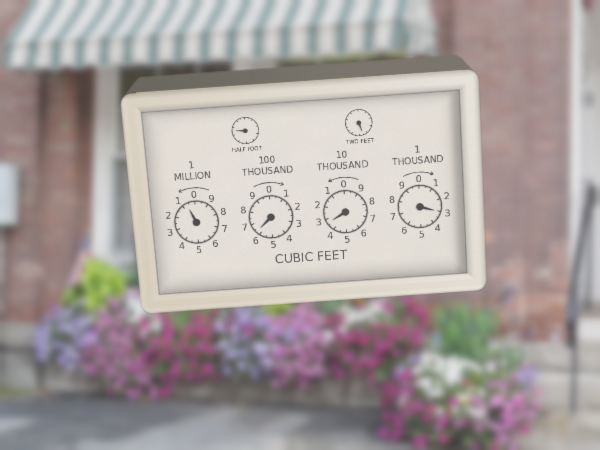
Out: 63300ft³
